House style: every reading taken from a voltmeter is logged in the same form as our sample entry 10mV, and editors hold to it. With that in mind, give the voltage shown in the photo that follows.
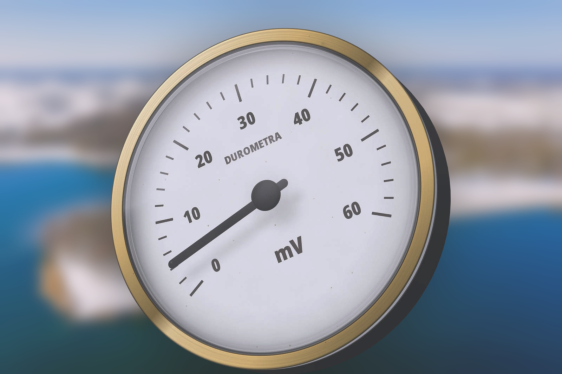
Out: 4mV
